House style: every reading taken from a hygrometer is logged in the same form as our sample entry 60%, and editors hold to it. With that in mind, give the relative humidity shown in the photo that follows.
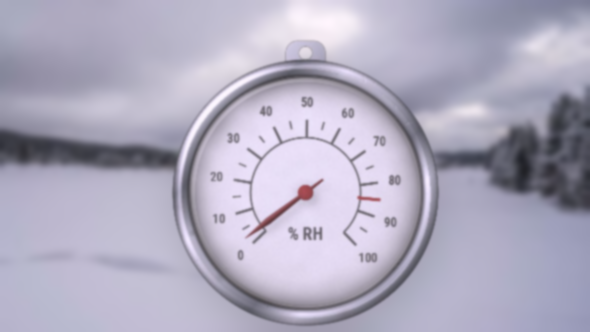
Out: 2.5%
